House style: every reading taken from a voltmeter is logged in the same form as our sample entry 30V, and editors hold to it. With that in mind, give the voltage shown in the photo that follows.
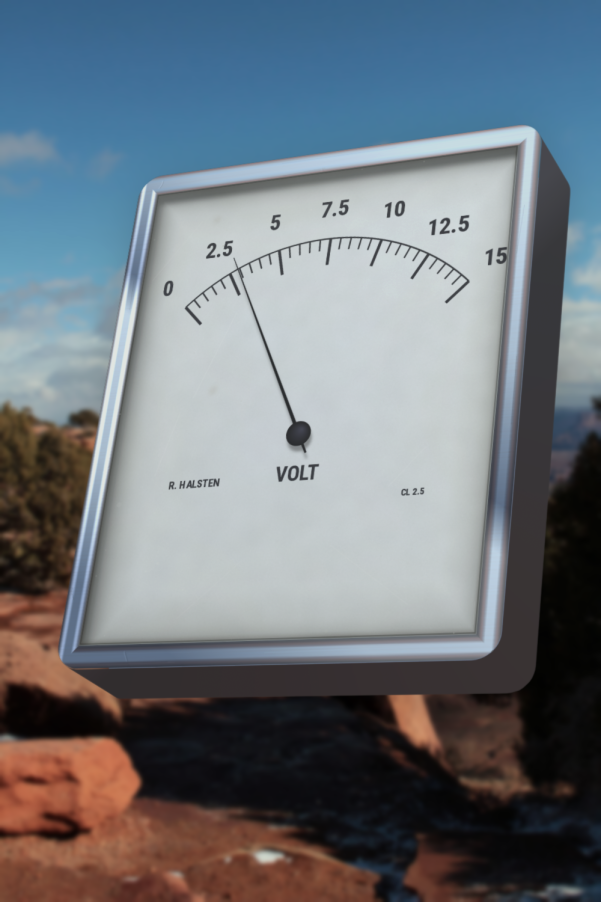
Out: 3V
